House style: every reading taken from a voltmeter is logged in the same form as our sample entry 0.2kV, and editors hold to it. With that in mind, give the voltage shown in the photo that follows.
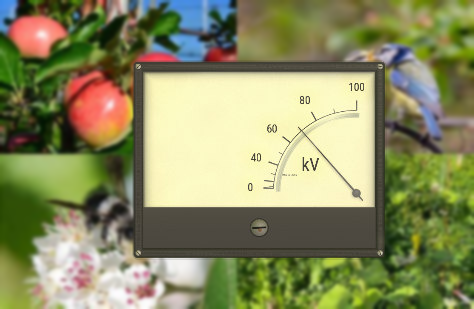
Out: 70kV
